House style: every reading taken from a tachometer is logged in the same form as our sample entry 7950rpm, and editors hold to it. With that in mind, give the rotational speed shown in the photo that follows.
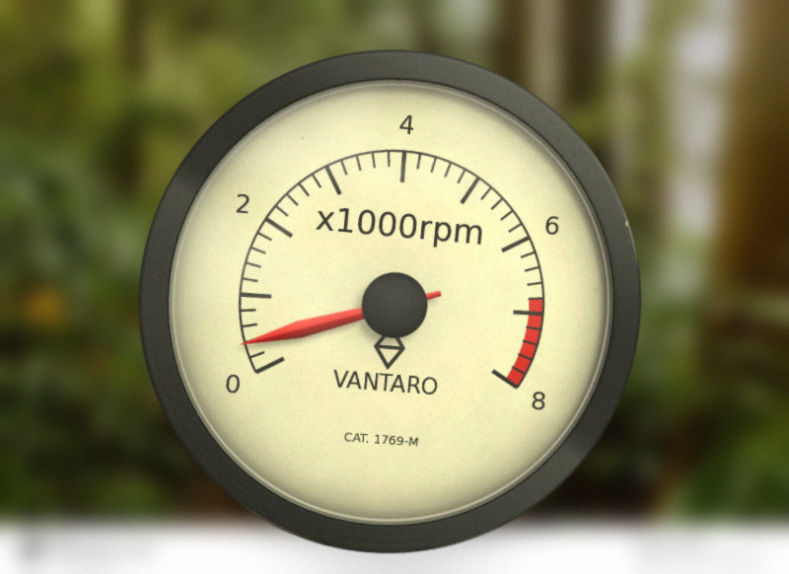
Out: 400rpm
